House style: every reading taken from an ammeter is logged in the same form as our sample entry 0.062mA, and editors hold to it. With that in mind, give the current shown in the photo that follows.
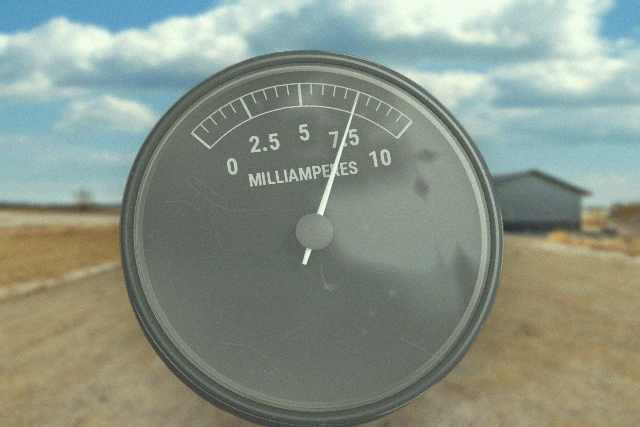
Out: 7.5mA
